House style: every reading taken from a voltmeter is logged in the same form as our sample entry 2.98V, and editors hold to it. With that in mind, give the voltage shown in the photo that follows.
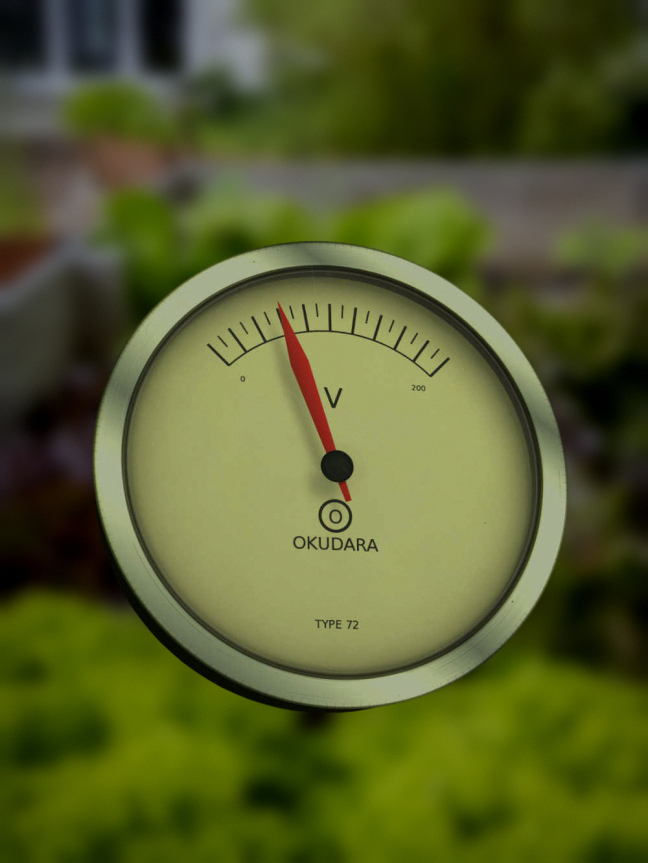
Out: 60V
